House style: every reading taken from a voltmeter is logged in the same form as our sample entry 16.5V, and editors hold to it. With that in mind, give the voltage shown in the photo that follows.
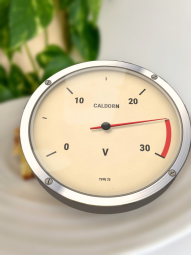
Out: 25V
